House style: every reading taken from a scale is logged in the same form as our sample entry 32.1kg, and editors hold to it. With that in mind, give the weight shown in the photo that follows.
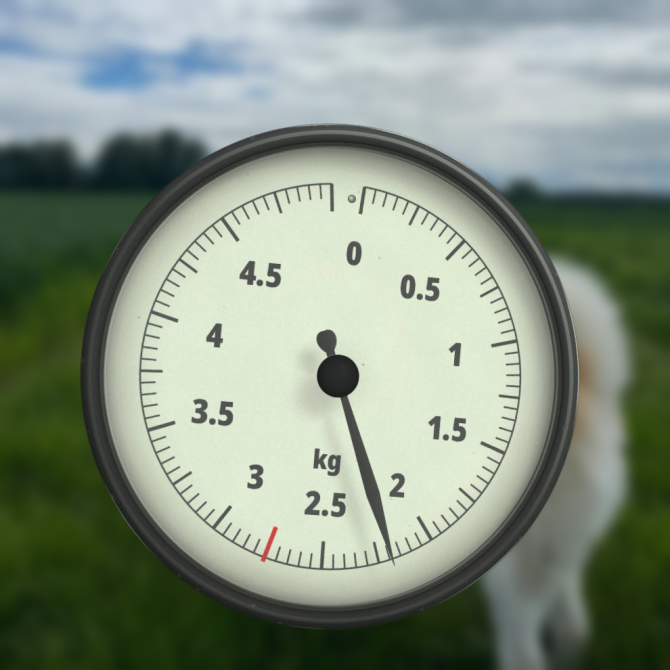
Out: 2.2kg
